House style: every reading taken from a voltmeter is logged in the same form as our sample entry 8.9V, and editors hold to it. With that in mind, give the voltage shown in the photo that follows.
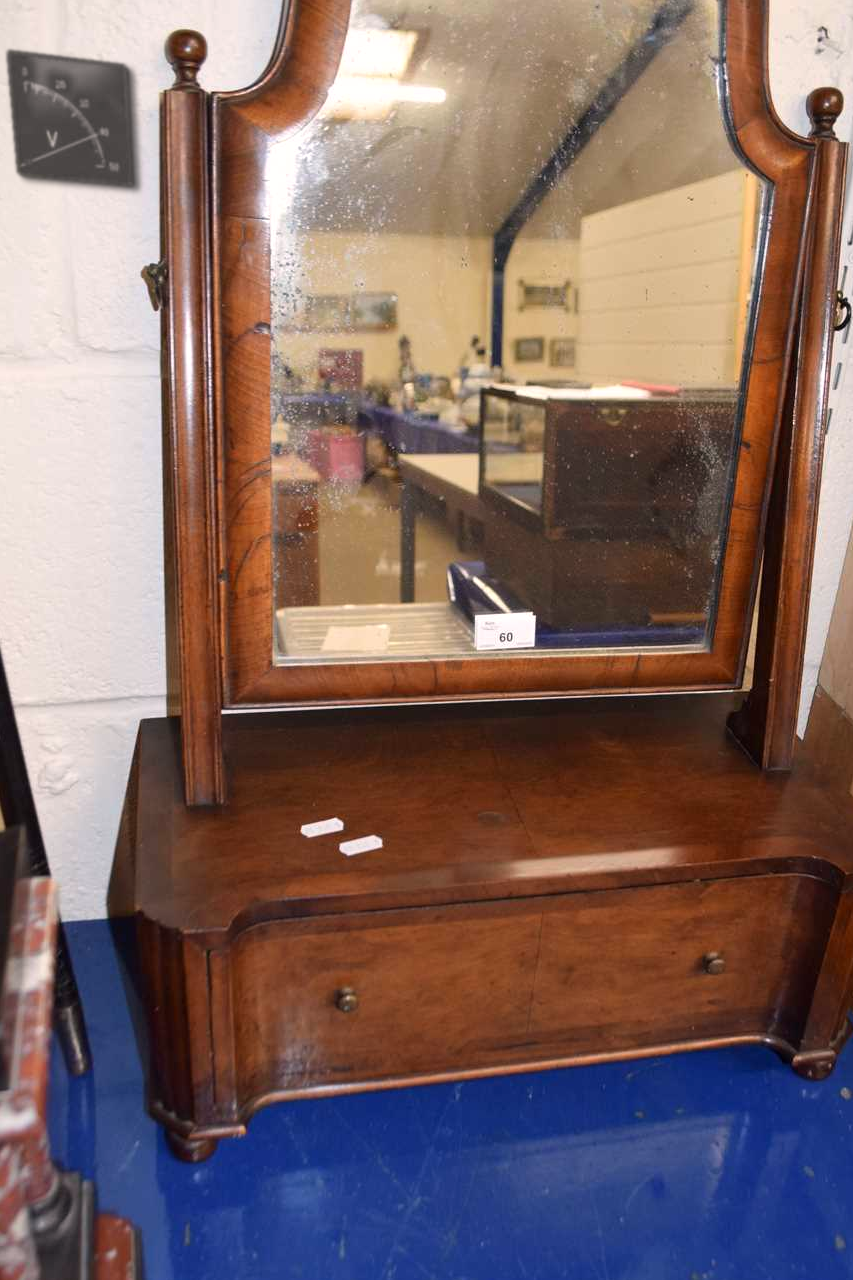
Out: 40V
